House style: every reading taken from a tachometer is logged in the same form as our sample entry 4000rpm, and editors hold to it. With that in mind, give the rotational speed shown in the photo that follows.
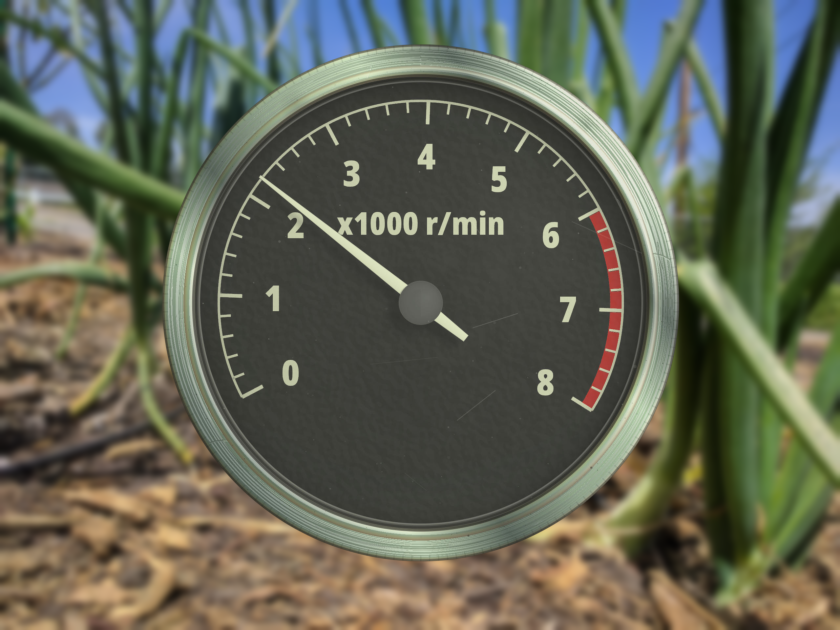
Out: 2200rpm
